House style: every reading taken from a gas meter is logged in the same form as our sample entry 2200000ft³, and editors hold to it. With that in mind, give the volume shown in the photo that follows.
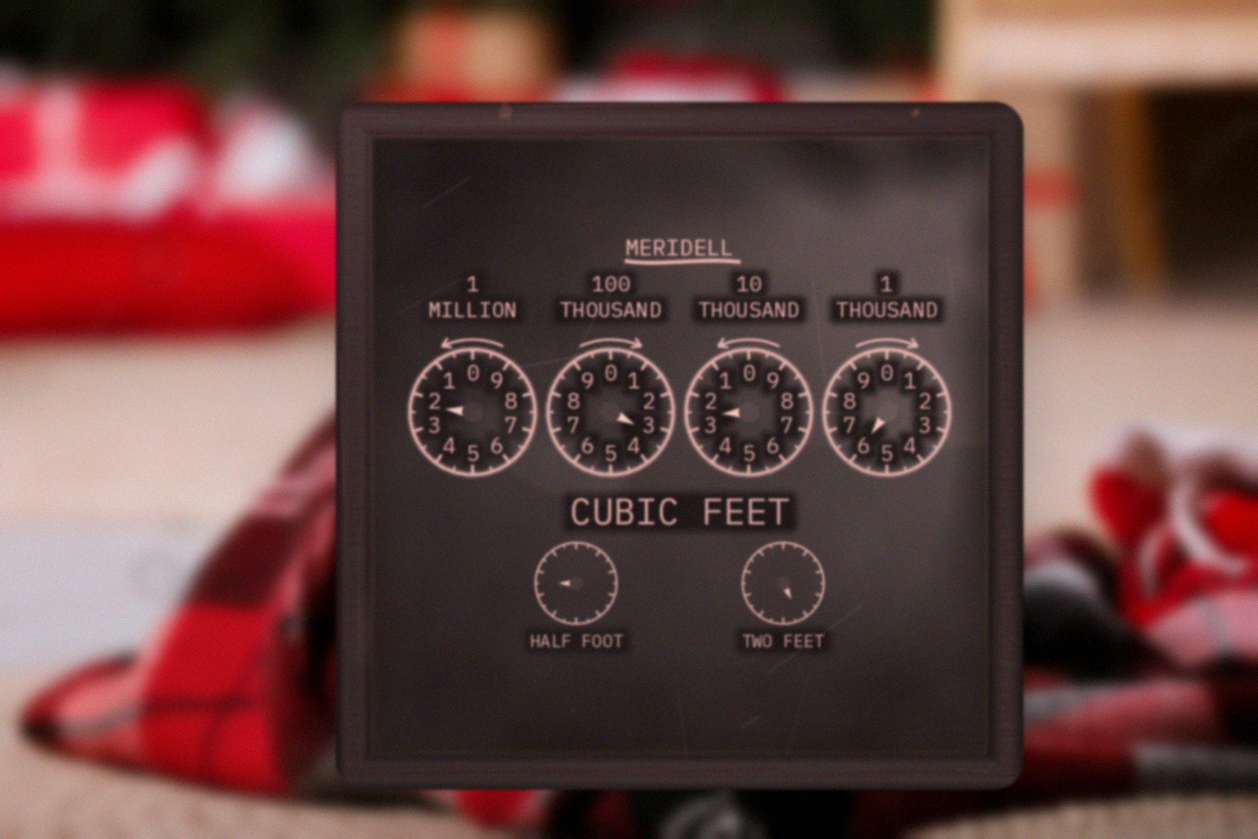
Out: 232600ft³
